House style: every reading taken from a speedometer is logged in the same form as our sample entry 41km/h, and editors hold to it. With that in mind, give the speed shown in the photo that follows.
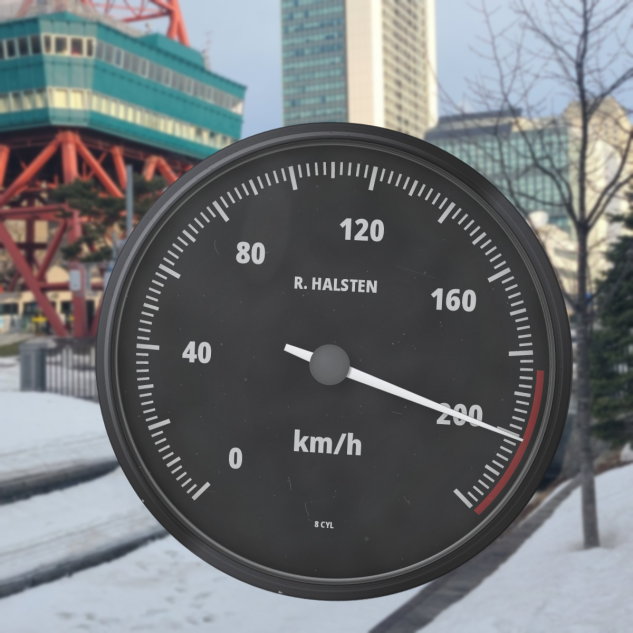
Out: 200km/h
